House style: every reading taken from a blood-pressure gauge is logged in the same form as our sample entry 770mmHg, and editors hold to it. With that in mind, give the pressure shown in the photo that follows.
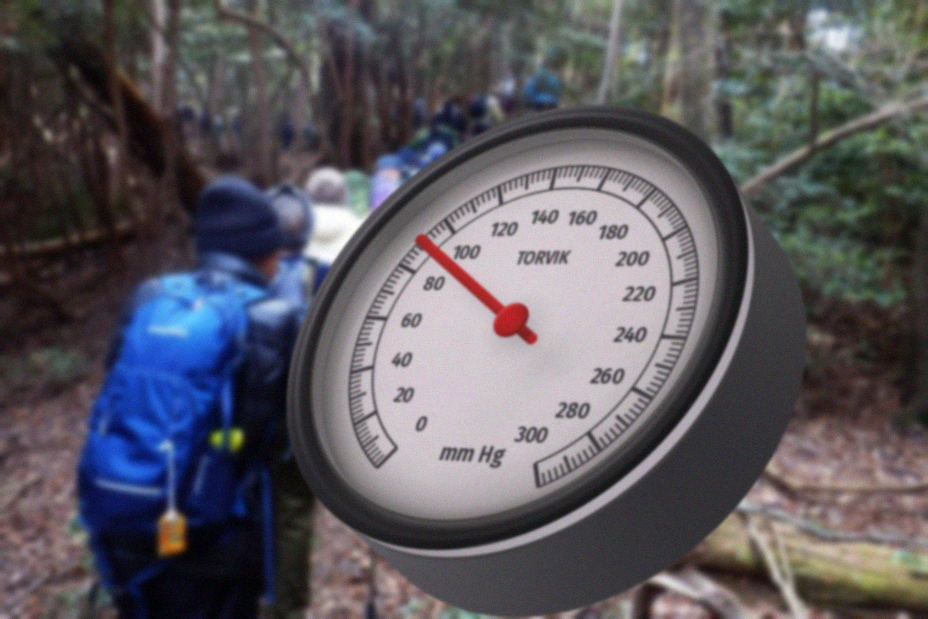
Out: 90mmHg
